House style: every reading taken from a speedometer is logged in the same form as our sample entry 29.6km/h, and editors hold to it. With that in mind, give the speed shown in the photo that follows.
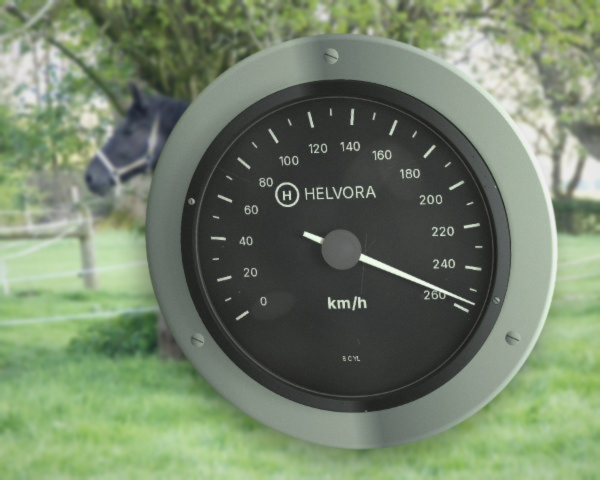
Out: 255km/h
